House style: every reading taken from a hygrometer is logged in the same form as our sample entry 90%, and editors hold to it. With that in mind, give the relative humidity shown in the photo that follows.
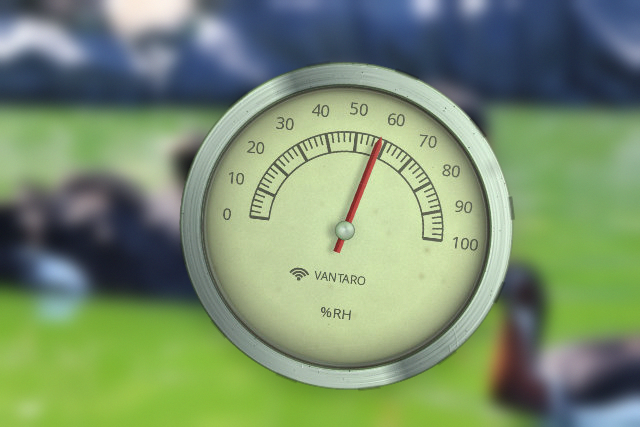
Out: 58%
